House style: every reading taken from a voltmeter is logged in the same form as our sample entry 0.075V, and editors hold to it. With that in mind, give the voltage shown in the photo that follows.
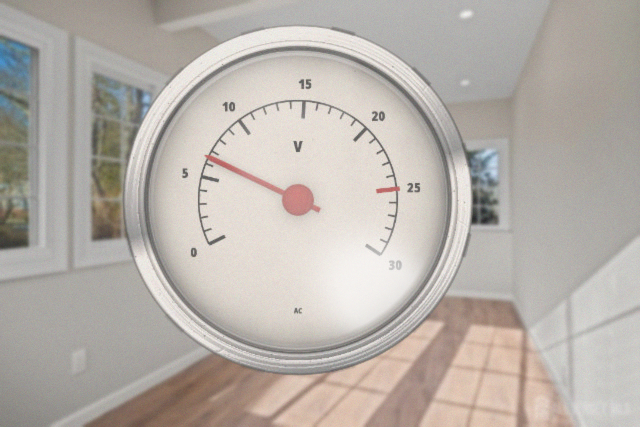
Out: 6.5V
